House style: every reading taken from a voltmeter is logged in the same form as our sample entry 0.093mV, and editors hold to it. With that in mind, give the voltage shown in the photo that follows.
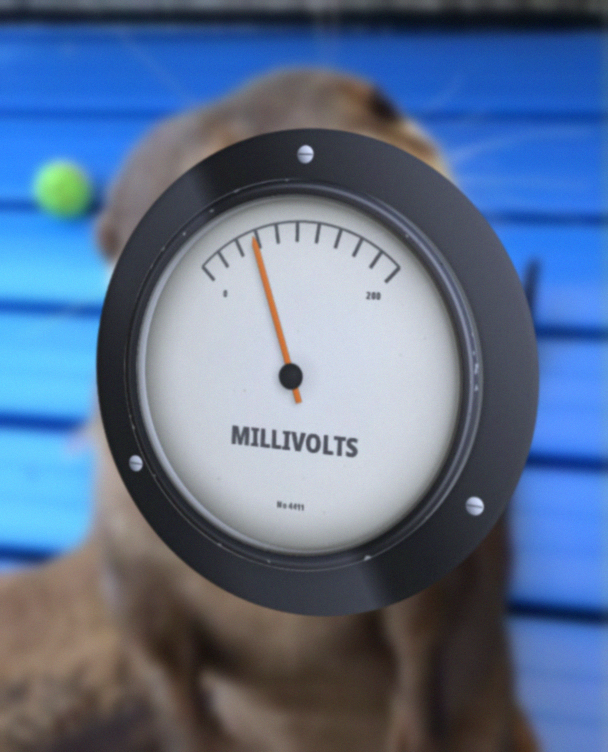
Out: 60mV
